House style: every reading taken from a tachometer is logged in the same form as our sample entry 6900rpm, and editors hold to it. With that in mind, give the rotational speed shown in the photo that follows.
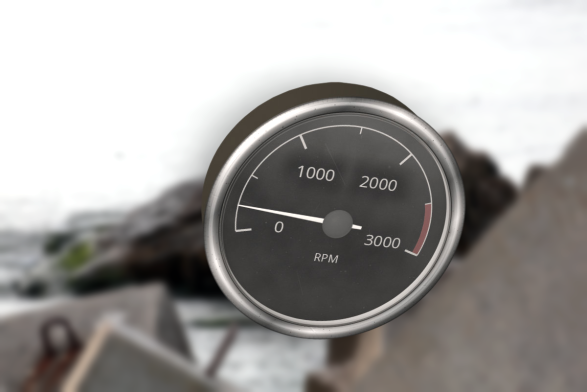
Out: 250rpm
